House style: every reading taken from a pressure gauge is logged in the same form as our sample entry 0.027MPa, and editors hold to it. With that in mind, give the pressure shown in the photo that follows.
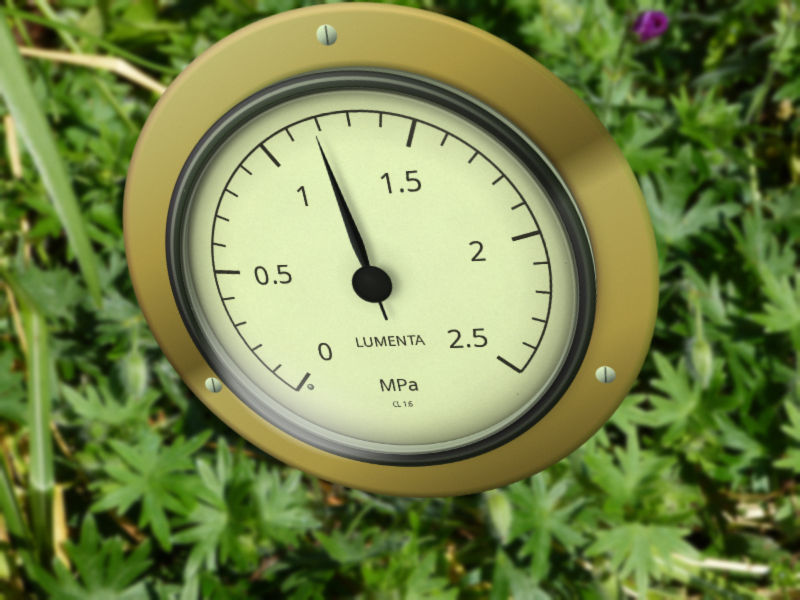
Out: 1.2MPa
